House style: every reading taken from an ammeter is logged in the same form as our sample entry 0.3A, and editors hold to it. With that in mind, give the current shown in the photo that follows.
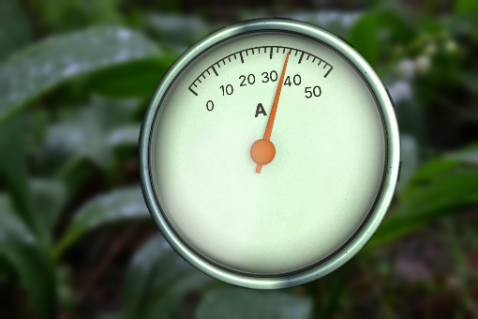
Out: 36A
